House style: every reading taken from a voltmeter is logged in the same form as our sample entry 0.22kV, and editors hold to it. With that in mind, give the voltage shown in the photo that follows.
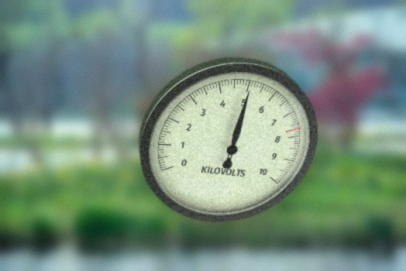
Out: 5kV
